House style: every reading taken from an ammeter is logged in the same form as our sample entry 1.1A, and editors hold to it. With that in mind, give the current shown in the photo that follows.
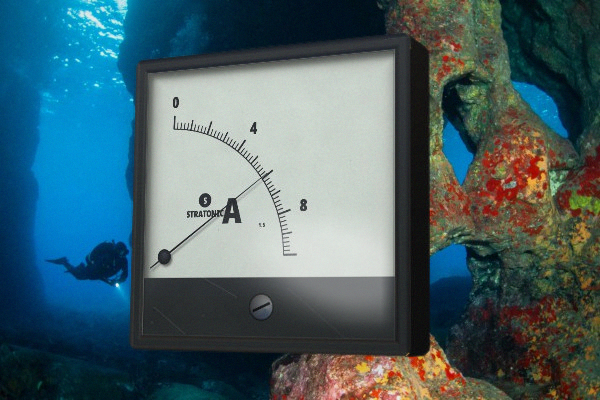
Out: 6A
